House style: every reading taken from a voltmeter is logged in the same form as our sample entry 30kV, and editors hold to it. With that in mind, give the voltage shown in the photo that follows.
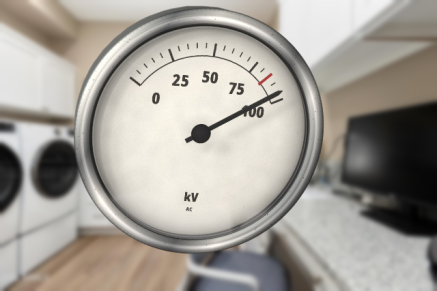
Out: 95kV
